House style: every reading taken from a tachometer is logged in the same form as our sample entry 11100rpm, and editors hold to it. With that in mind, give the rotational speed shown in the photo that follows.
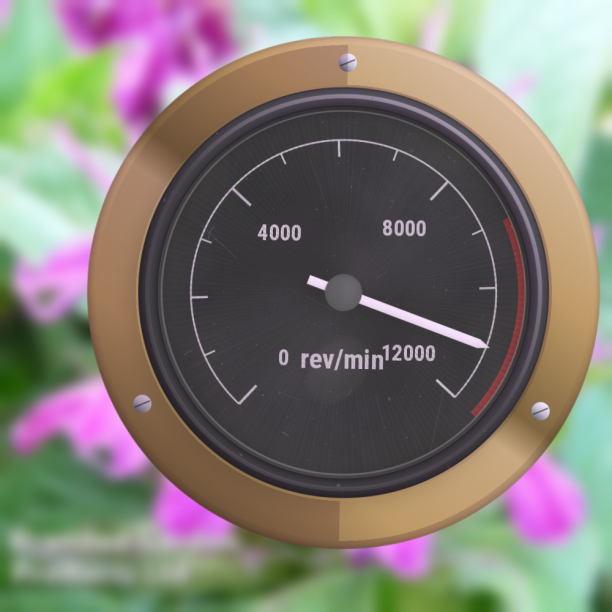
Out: 11000rpm
